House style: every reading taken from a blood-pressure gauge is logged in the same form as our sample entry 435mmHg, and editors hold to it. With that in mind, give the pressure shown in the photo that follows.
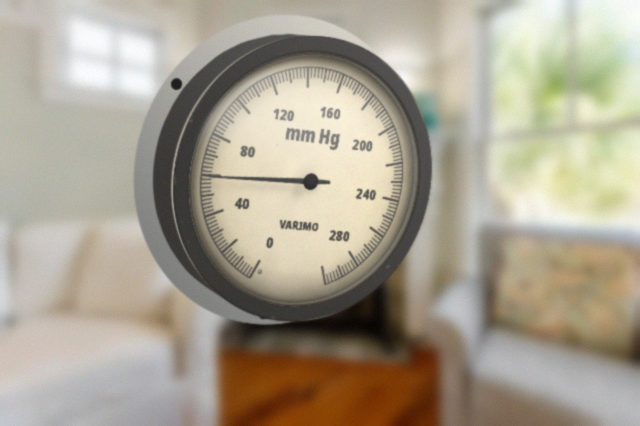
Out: 60mmHg
